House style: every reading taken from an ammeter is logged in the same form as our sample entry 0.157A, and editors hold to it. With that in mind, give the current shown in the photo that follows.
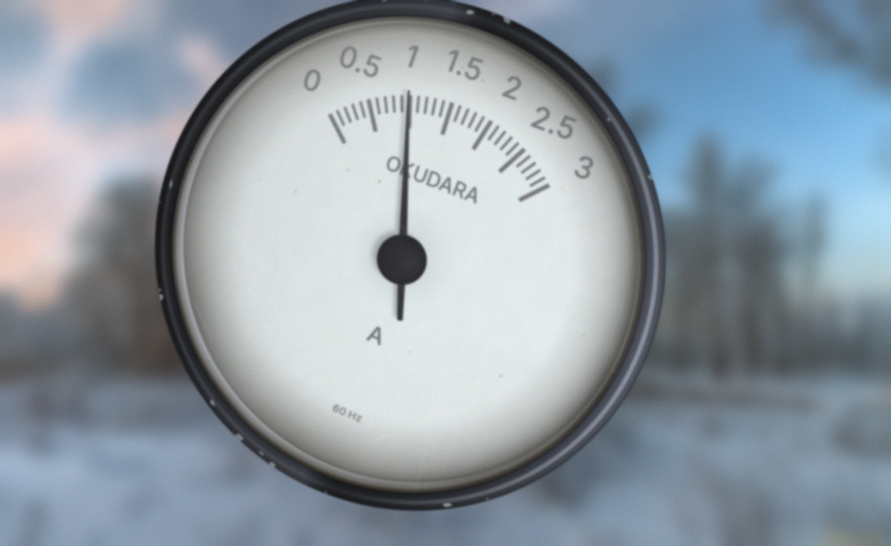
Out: 1A
